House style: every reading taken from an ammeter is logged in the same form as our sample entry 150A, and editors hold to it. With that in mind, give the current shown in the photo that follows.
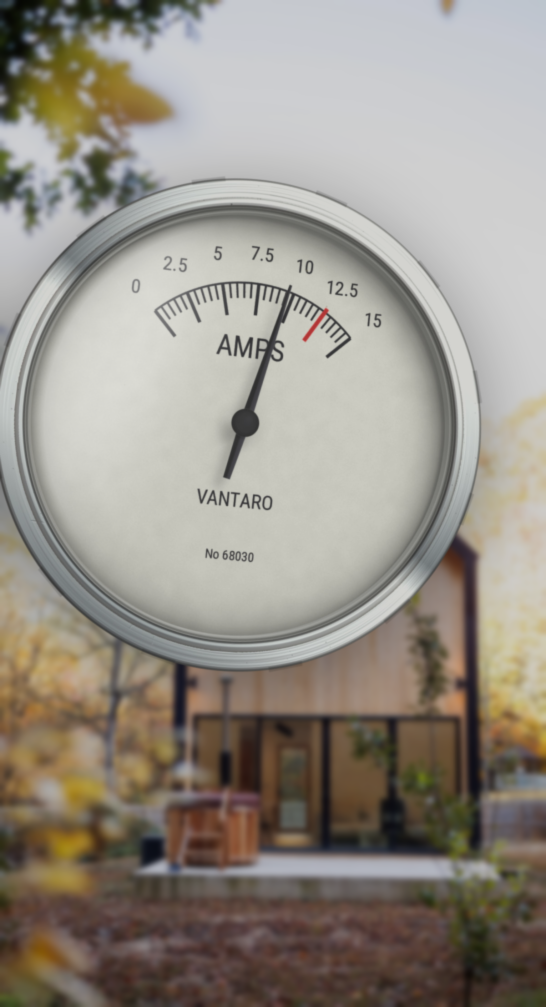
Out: 9.5A
